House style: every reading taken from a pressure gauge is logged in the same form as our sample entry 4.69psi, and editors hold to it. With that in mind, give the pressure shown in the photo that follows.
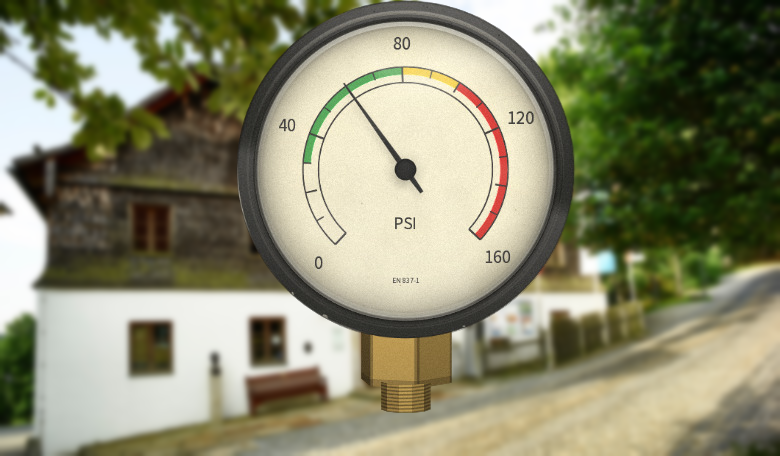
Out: 60psi
